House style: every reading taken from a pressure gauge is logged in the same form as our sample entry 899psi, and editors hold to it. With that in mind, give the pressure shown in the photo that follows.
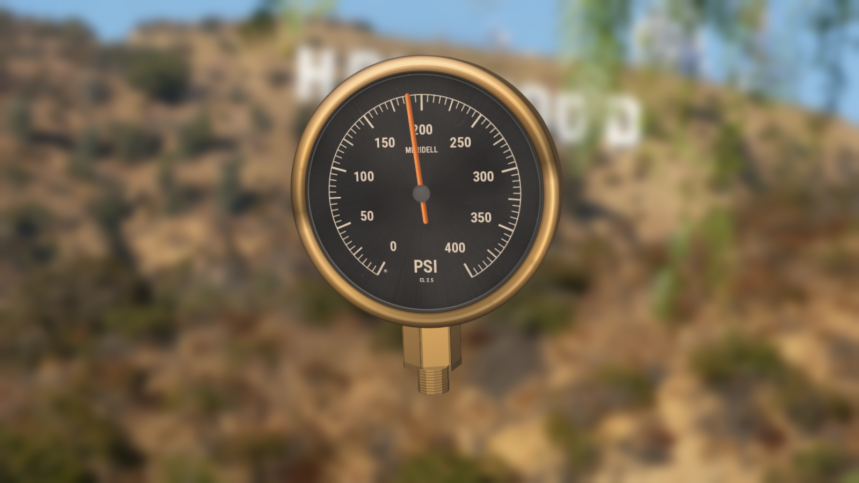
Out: 190psi
